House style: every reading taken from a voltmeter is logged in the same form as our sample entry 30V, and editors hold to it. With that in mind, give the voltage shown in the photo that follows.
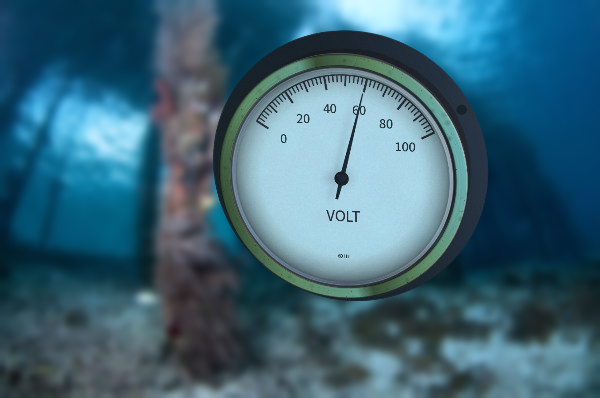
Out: 60V
